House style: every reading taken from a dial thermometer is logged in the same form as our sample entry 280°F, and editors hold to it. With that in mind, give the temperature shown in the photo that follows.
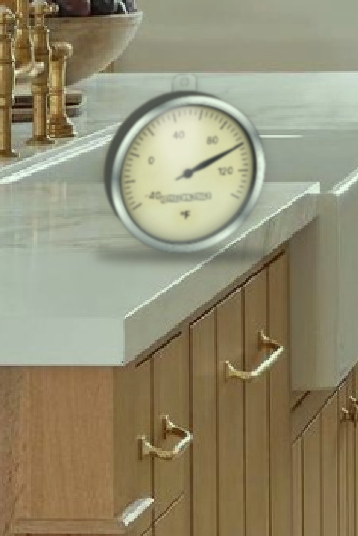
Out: 100°F
